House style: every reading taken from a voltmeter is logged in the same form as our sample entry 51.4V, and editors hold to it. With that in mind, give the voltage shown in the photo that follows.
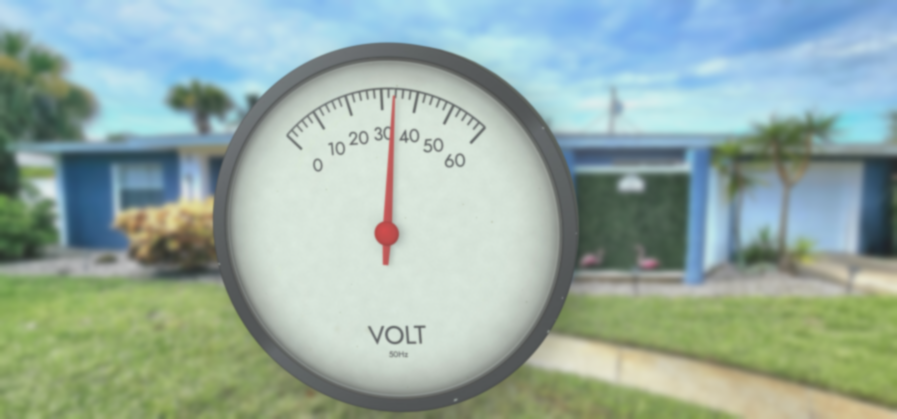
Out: 34V
